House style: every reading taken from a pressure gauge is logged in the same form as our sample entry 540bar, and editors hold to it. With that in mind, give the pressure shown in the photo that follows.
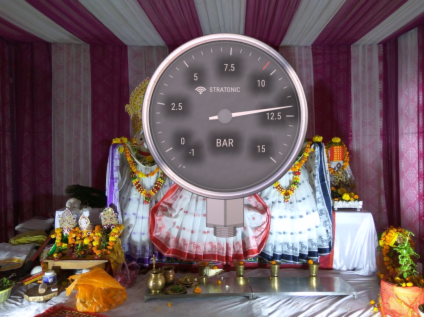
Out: 12bar
